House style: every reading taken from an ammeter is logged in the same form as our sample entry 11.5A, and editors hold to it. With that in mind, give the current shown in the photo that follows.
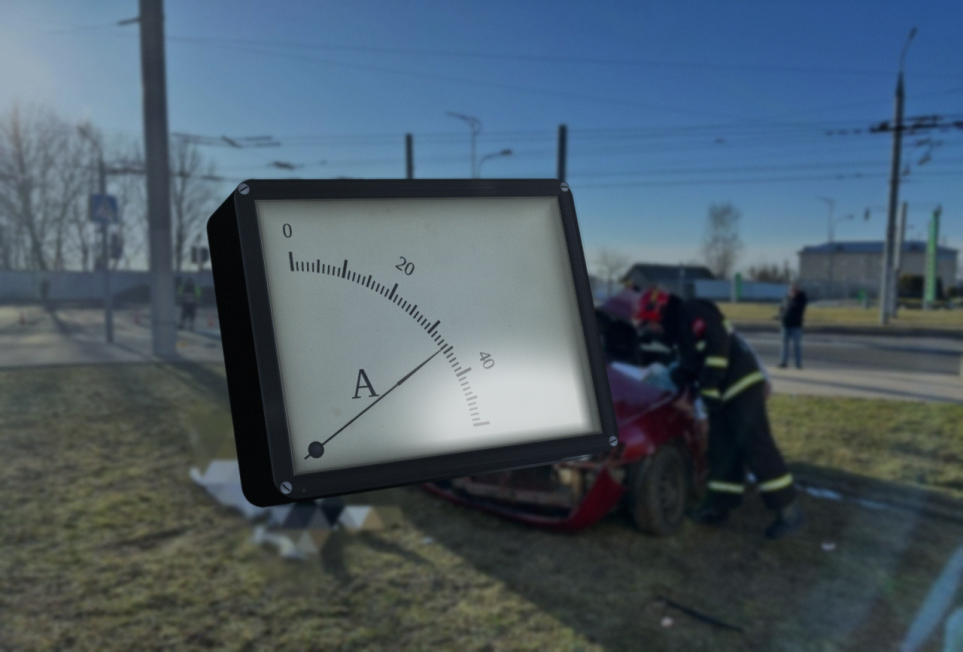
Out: 34A
